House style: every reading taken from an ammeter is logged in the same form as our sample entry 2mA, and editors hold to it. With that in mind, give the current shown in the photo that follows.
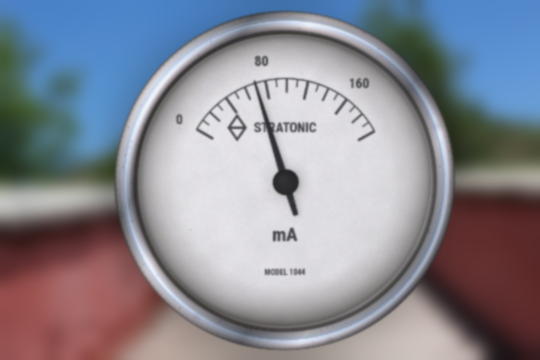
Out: 70mA
